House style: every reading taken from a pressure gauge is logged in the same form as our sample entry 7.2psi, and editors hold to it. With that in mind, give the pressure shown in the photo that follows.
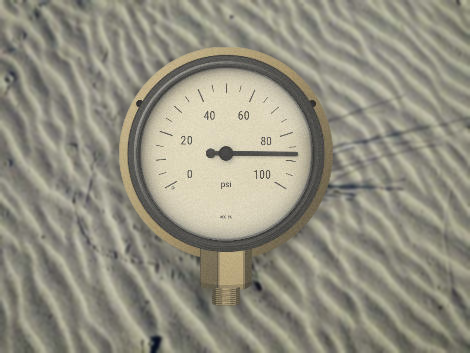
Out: 87.5psi
